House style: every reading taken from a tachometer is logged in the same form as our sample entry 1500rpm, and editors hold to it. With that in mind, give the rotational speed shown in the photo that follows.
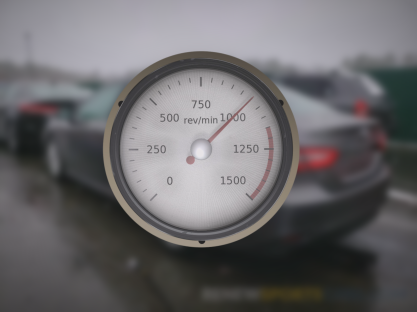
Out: 1000rpm
